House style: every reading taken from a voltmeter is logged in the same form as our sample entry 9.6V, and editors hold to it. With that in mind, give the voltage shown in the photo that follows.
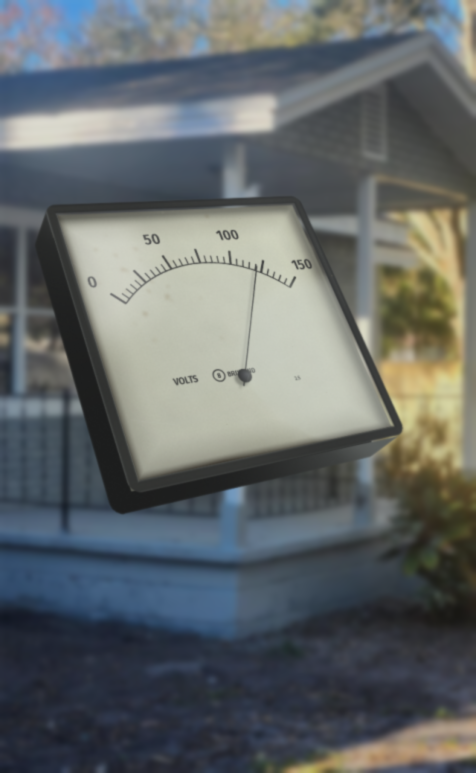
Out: 120V
